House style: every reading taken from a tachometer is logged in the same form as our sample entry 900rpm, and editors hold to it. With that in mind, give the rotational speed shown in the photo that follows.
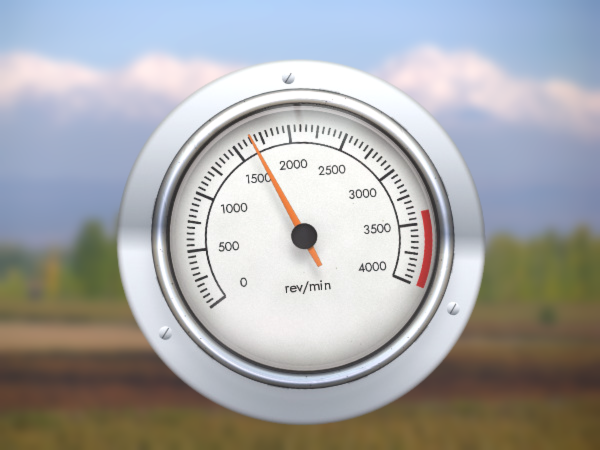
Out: 1650rpm
